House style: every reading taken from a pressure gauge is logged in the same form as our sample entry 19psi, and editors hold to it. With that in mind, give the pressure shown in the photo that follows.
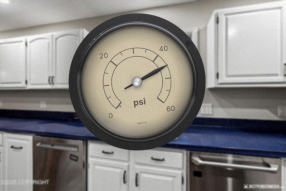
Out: 45psi
